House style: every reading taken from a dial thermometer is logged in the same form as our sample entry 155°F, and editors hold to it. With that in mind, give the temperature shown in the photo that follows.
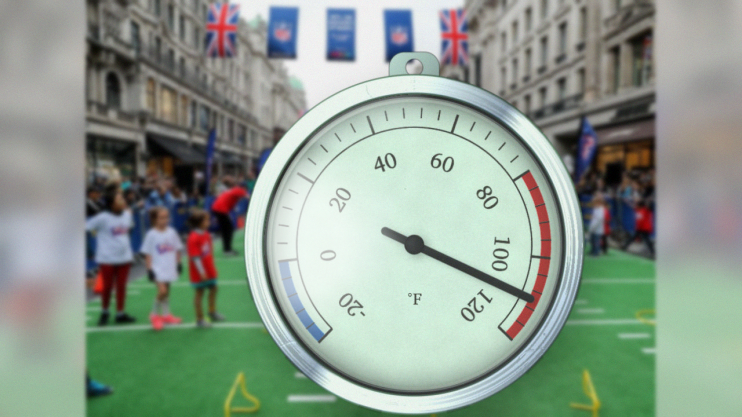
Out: 110°F
